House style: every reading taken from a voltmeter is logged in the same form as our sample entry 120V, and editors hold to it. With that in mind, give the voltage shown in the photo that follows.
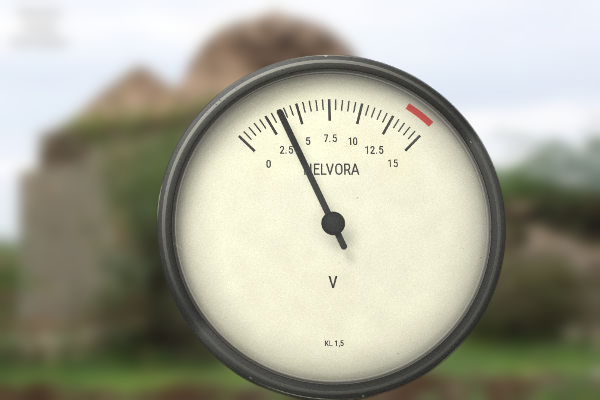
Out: 3.5V
